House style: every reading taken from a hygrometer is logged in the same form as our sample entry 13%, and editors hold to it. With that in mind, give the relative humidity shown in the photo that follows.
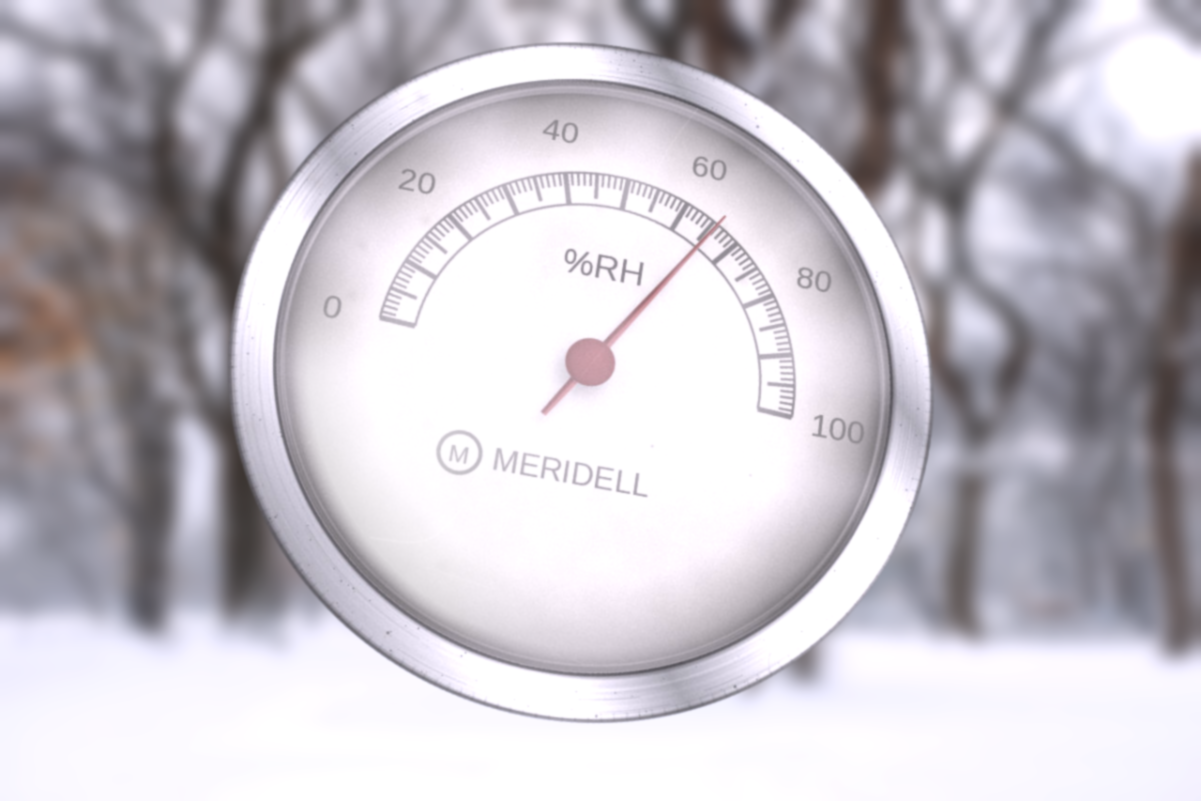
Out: 66%
